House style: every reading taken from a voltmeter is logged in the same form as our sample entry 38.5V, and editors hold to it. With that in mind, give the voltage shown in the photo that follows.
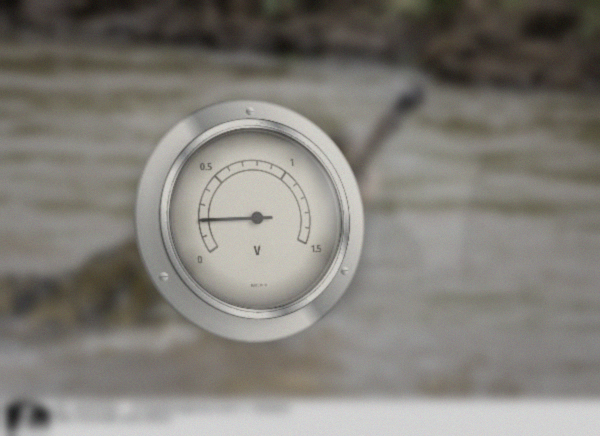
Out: 0.2V
